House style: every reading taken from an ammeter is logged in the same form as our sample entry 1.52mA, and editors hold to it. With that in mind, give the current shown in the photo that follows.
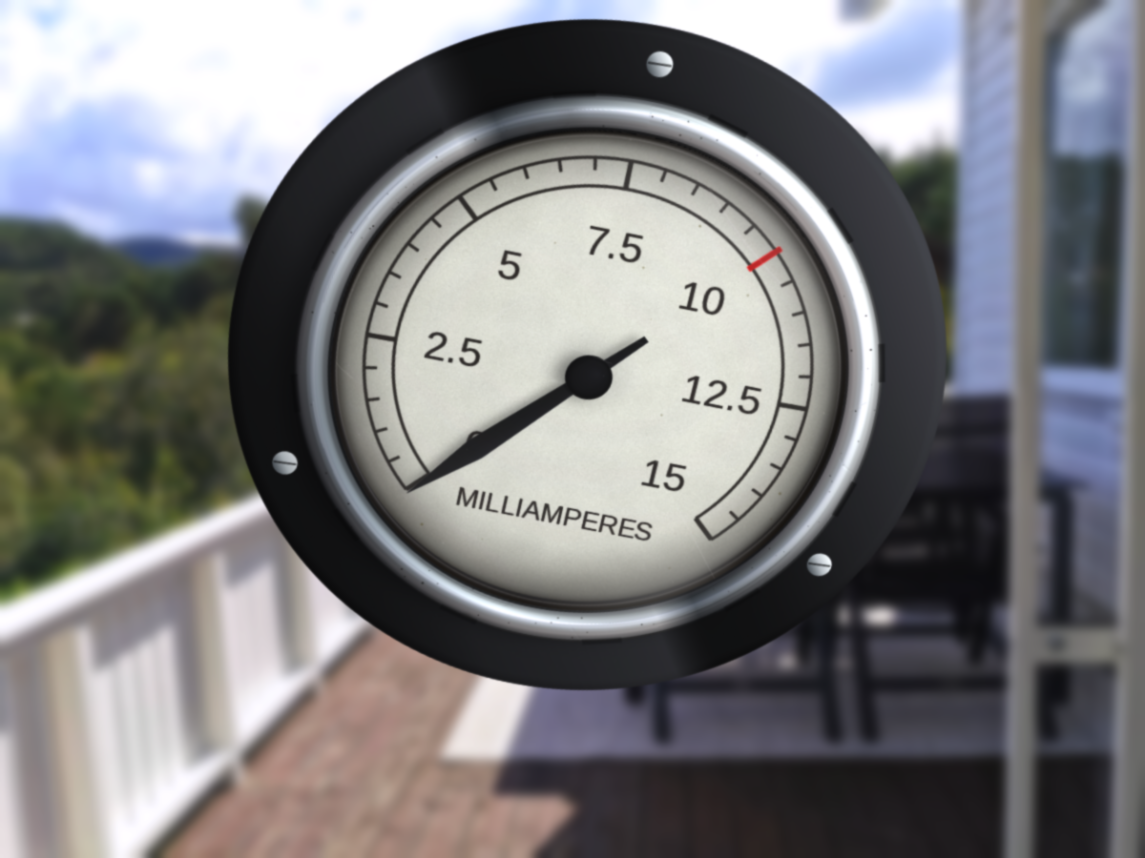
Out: 0mA
